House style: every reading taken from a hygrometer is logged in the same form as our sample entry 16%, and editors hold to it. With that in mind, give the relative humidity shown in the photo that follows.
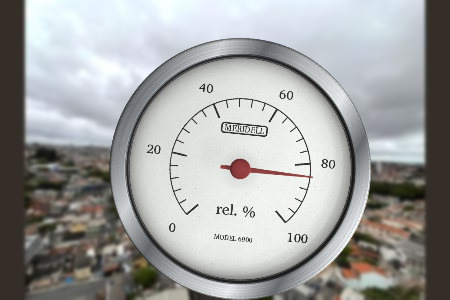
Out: 84%
